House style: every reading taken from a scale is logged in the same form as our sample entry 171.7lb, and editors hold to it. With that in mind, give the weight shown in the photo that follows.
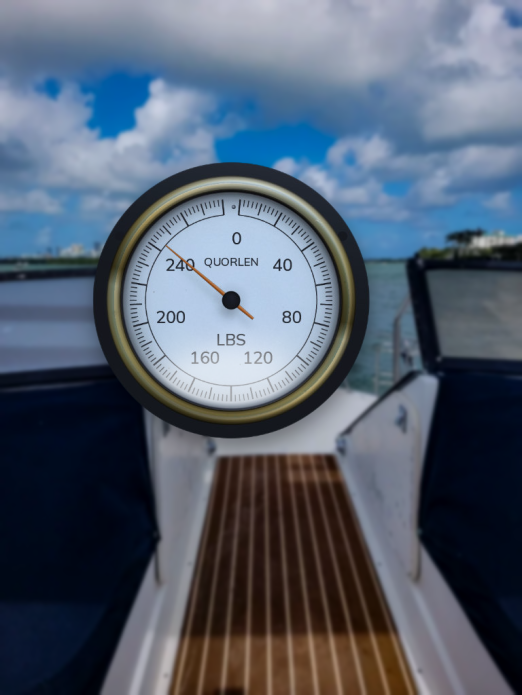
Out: 244lb
